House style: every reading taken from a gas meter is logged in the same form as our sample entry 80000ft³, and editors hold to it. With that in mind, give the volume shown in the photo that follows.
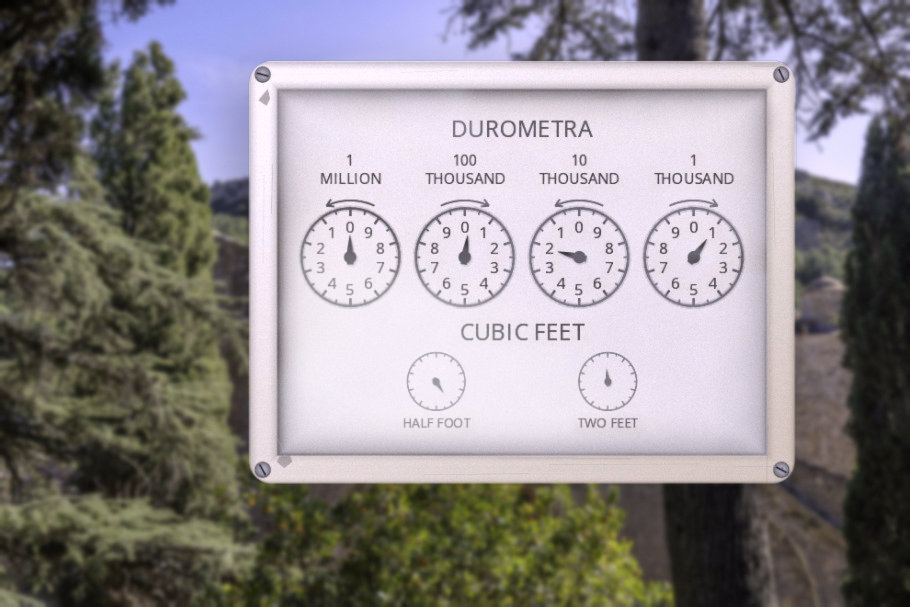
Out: 2100ft³
